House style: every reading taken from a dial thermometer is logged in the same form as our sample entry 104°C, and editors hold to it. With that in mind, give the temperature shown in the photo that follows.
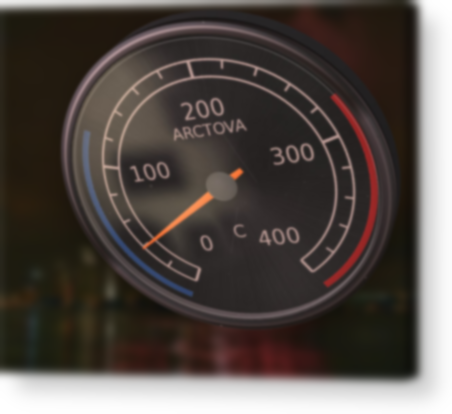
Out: 40°C
